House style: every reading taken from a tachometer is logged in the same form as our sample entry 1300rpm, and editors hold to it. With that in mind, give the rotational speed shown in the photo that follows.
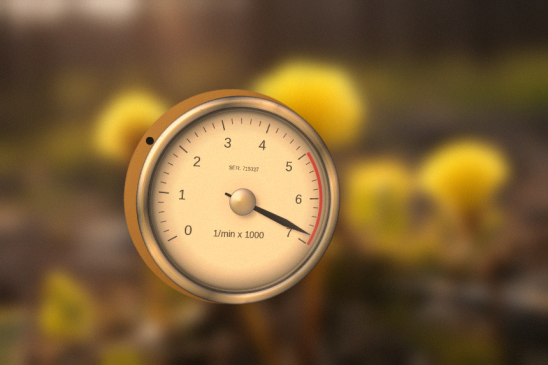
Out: 6800rpm
